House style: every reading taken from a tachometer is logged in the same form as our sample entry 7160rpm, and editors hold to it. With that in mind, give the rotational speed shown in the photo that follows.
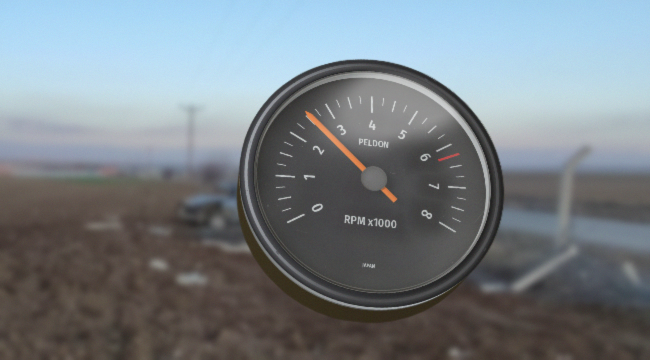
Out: 2500rpm
